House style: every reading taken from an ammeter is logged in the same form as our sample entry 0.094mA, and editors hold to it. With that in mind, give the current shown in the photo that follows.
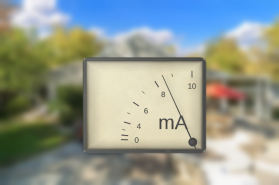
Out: 8.5mA
